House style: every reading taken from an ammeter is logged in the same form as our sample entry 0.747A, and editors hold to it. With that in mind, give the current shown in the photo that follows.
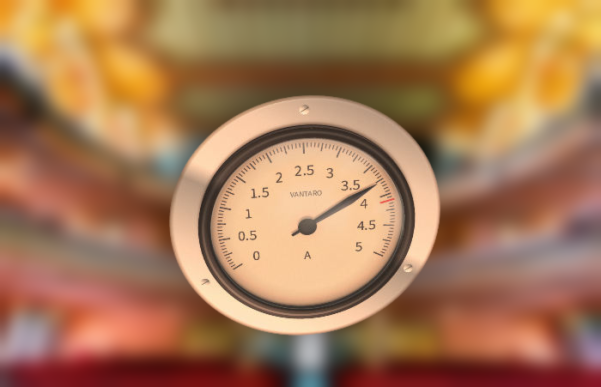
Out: 3.75A
